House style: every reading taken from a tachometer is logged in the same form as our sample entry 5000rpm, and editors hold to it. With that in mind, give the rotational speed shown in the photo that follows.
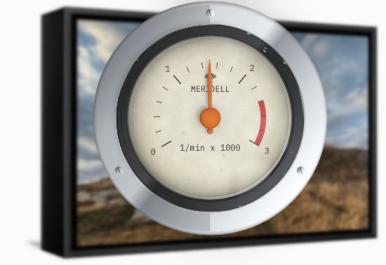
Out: 1500rpm
